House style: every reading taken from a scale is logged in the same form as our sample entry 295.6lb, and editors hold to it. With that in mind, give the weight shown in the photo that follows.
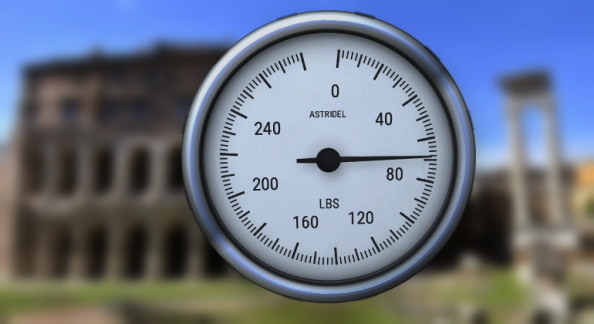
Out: 68lb
